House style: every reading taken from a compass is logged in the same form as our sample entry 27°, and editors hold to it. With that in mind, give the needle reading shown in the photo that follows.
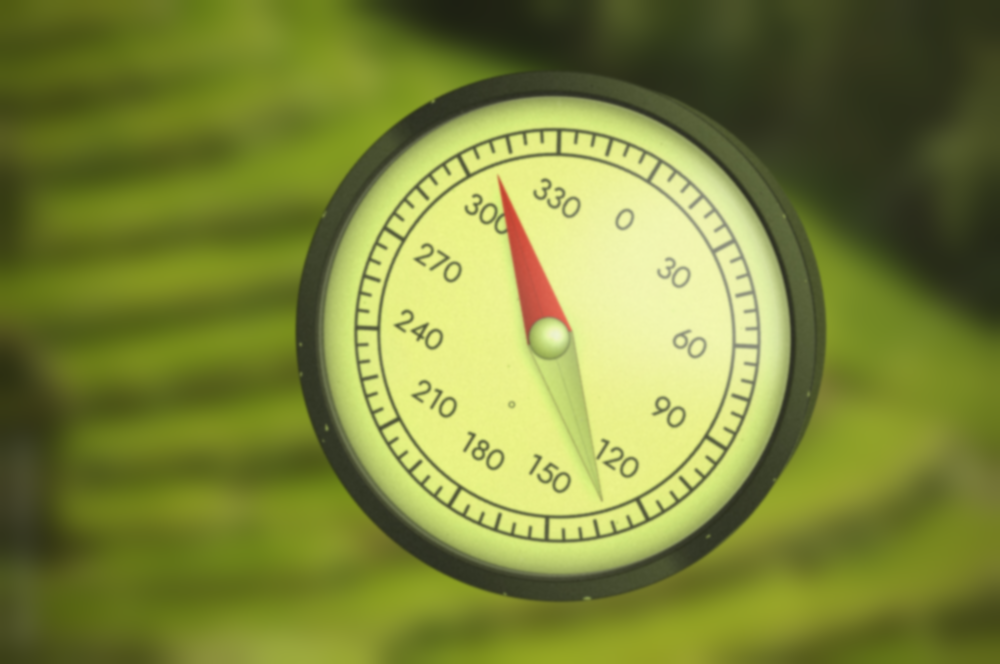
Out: 310°
